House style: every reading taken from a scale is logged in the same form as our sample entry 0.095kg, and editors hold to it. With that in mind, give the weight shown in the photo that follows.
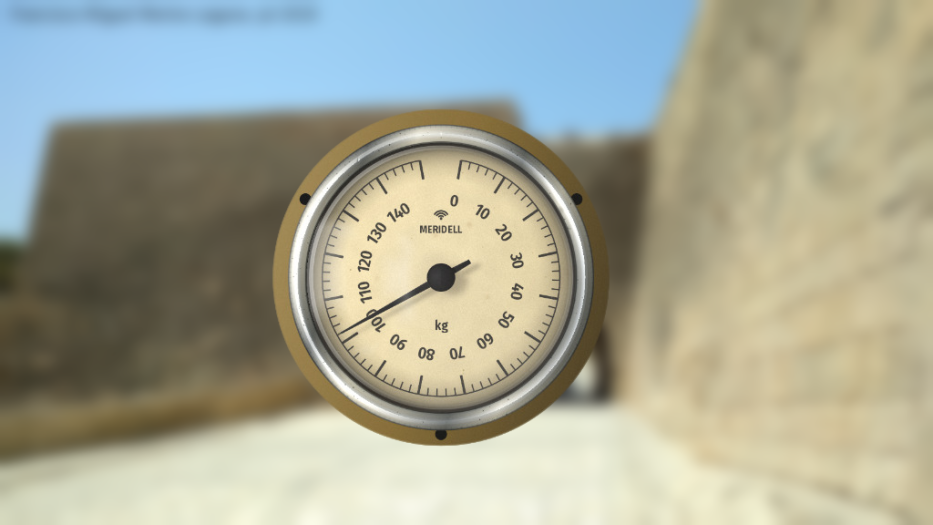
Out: 102kg
